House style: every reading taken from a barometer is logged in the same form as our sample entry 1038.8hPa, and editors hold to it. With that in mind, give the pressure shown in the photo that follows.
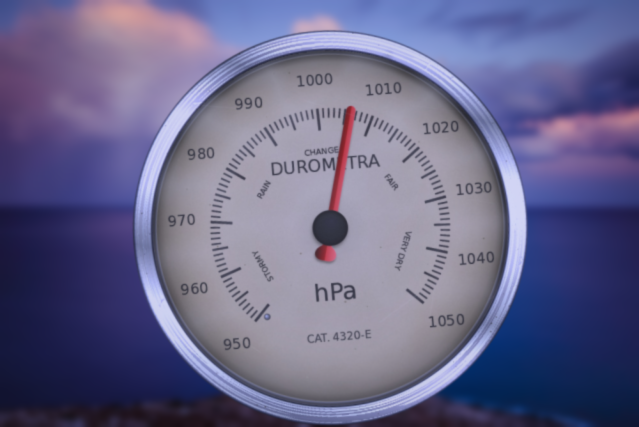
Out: 1006hPa
